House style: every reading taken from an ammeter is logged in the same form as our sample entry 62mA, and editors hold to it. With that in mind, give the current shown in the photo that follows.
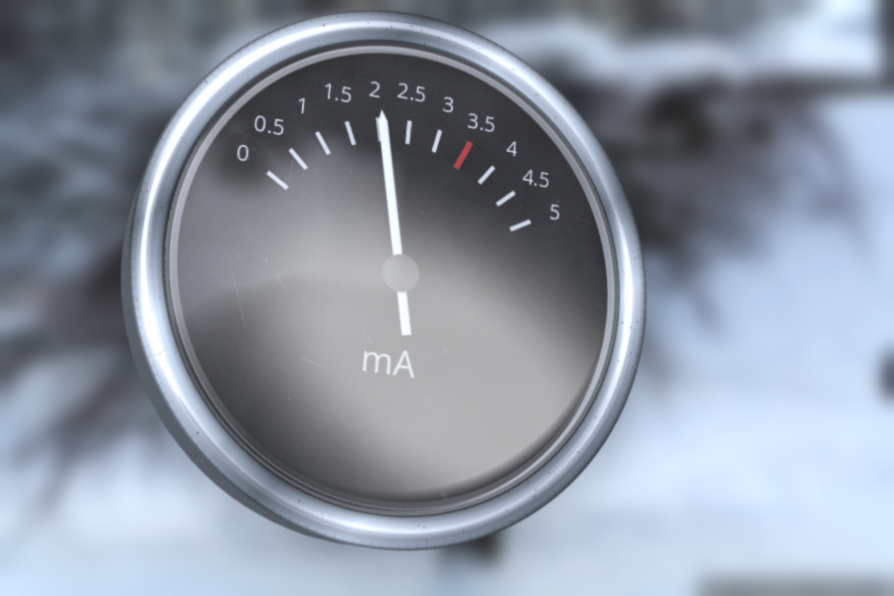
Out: 2mA
